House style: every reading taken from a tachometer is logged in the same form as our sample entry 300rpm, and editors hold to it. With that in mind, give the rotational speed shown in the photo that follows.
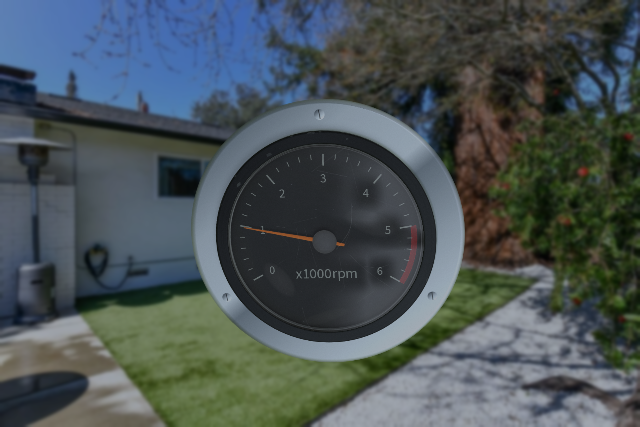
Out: 1000rpm
